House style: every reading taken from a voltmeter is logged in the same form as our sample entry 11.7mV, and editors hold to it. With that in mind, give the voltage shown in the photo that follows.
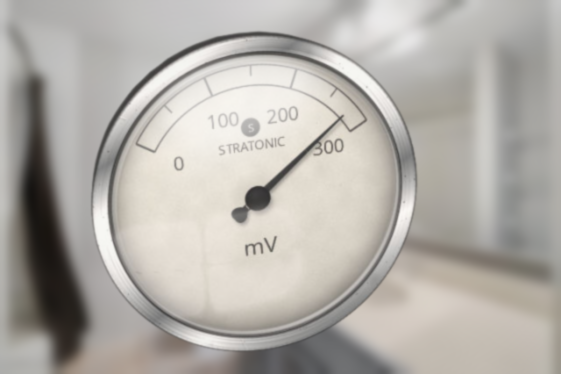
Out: 275mV
